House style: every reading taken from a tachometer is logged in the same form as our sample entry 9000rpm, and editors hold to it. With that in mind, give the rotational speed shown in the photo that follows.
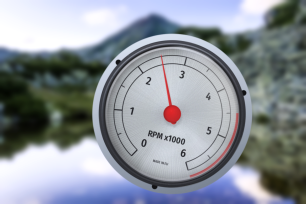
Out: 2500rpm
